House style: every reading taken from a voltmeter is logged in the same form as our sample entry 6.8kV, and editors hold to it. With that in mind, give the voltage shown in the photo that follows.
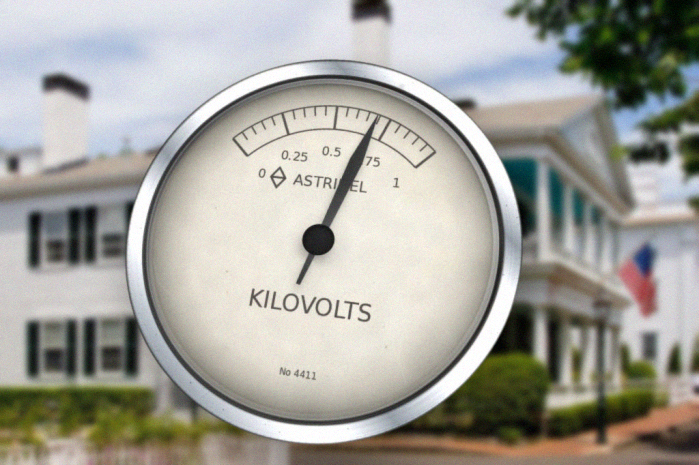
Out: 0.7kV
